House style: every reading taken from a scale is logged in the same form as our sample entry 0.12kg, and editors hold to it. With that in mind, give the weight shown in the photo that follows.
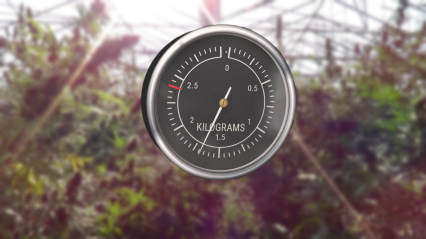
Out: 1.7kg
